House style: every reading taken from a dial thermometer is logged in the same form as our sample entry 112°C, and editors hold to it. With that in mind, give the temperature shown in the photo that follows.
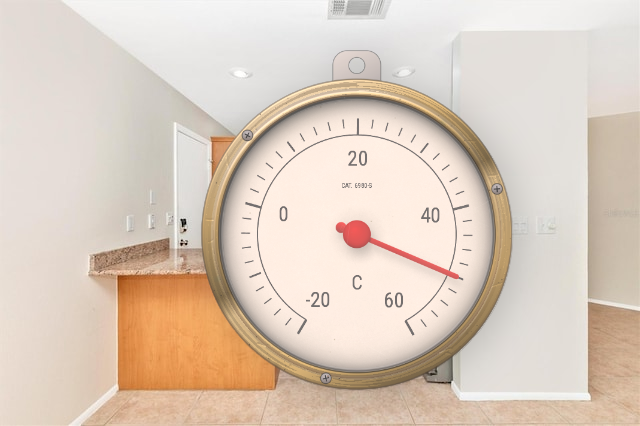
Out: 50°C
